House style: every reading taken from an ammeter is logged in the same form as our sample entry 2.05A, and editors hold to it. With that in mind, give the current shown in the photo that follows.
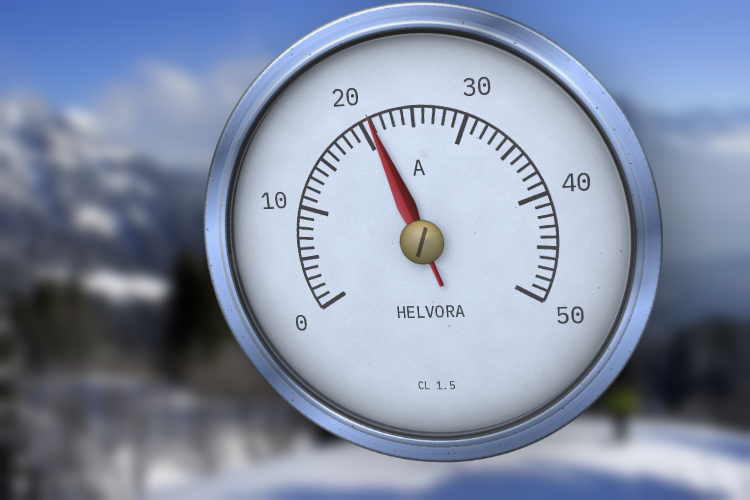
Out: 21A
